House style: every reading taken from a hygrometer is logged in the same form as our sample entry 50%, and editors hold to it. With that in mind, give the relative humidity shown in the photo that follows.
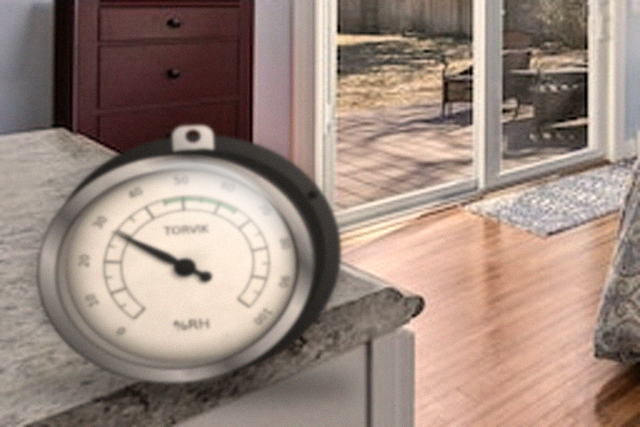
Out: 30%
